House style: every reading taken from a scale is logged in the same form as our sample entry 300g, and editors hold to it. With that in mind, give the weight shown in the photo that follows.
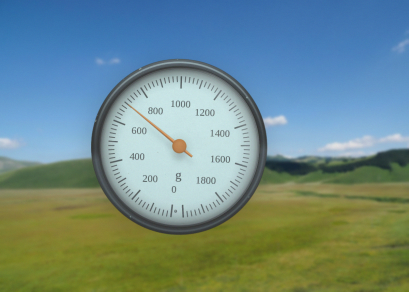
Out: 700g
